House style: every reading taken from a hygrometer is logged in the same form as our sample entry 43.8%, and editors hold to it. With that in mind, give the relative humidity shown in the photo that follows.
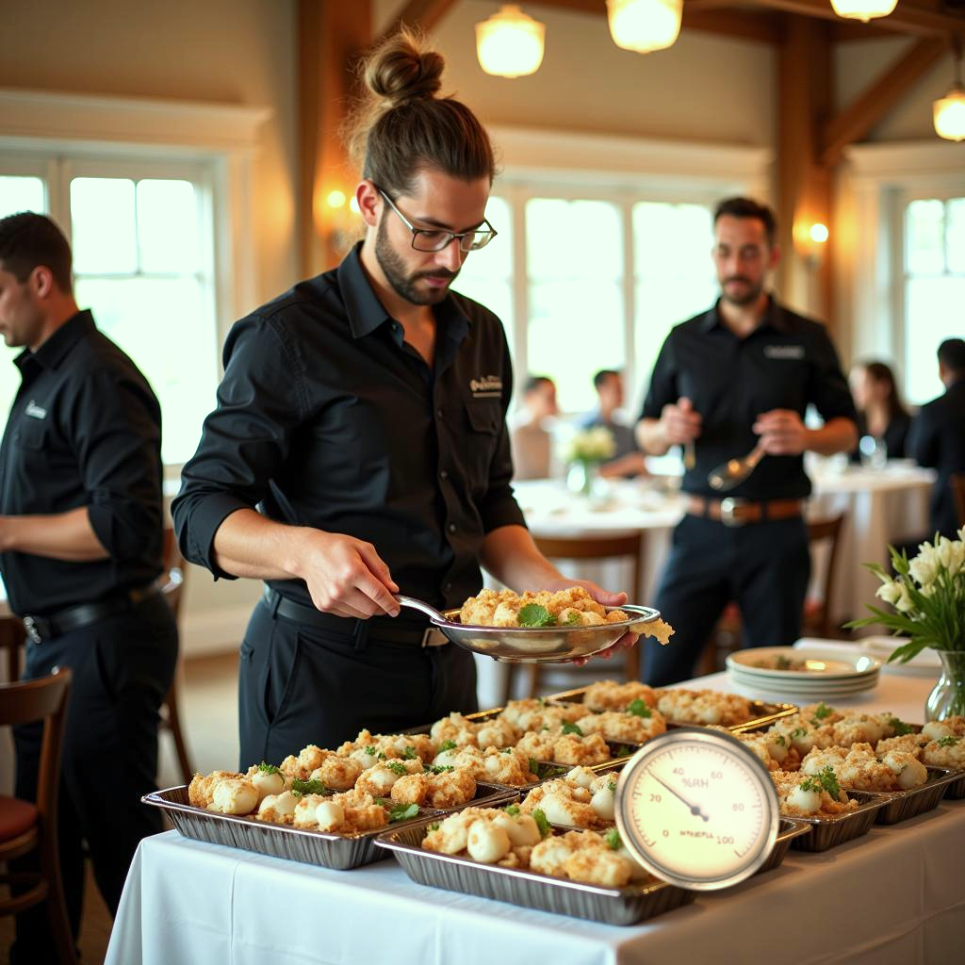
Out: 30%
